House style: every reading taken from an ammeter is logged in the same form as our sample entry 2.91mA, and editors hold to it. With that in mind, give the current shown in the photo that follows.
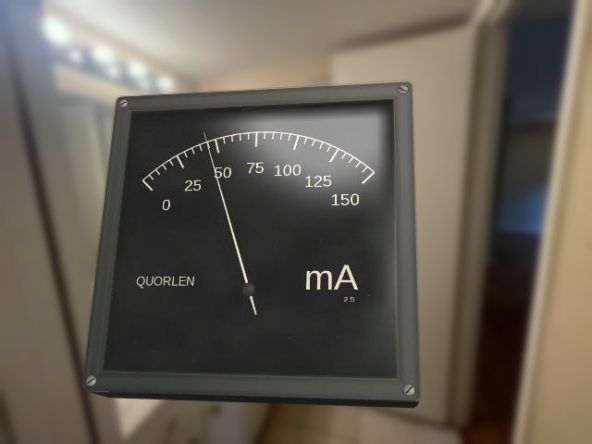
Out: 45mA
